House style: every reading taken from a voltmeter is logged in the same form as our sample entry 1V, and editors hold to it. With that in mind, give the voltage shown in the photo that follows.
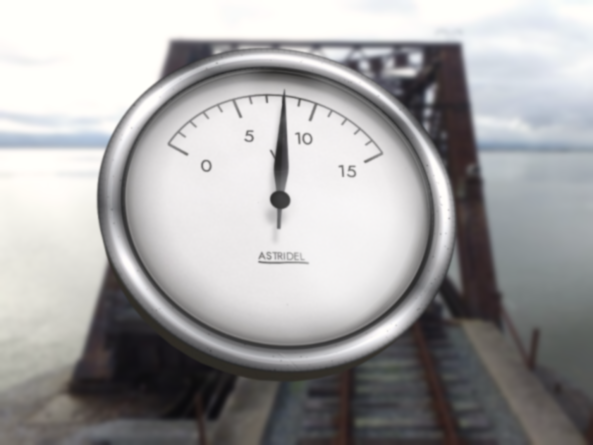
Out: 8V
